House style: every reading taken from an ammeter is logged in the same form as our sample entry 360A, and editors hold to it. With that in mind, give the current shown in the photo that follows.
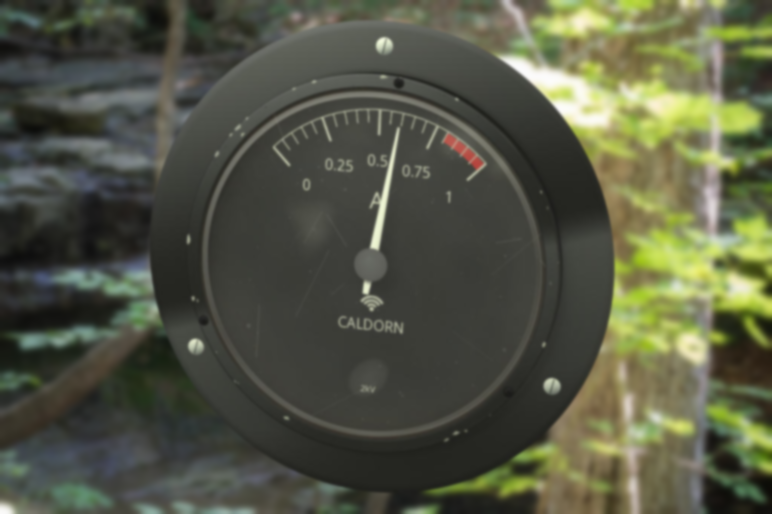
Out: 0.6A
